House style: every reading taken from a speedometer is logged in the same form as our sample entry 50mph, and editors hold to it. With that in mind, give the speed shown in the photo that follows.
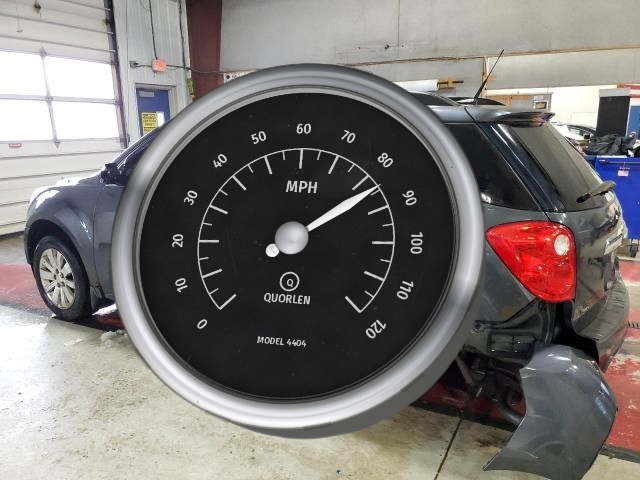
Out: 85mph
